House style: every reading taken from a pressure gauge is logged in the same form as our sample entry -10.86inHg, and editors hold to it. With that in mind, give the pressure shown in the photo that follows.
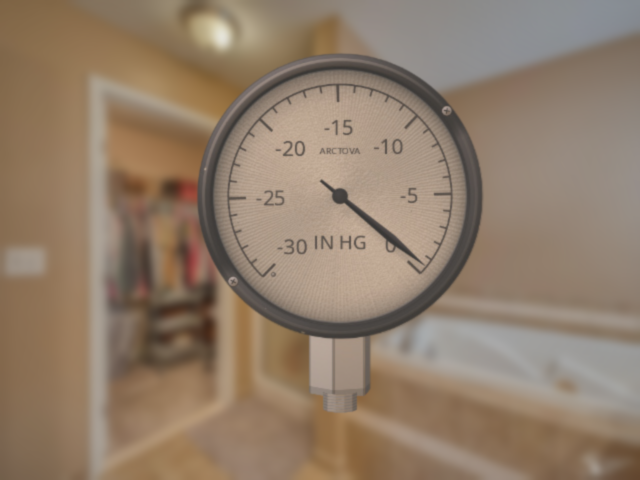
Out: -0.5inHg
